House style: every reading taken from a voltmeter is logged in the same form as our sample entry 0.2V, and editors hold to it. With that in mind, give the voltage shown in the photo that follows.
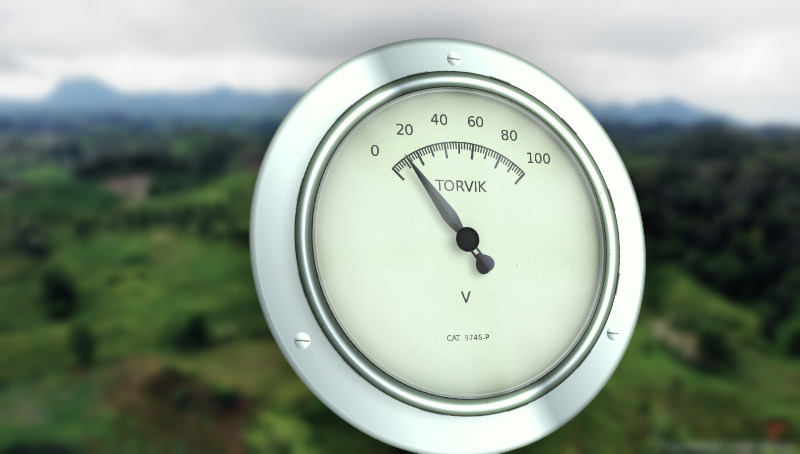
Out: 10V
